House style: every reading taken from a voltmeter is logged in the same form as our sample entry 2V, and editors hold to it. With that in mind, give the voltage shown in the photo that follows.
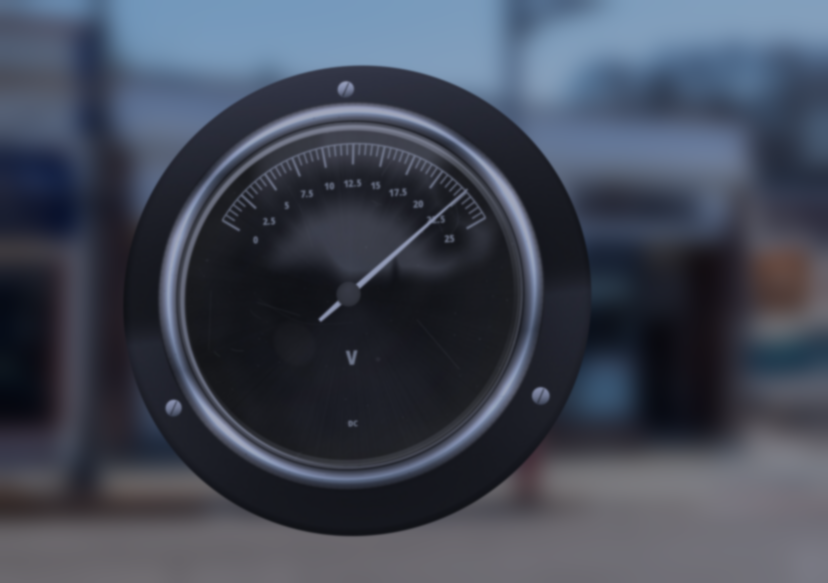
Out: 22.5V
